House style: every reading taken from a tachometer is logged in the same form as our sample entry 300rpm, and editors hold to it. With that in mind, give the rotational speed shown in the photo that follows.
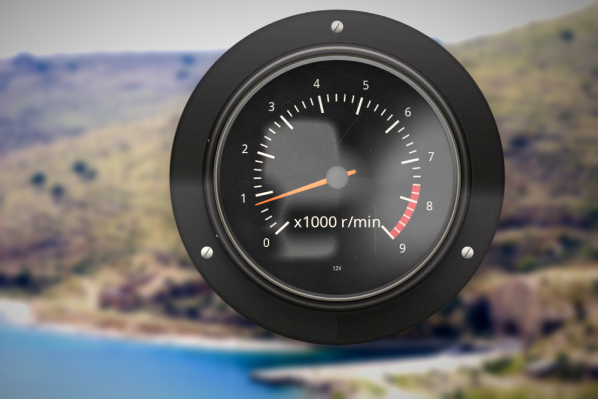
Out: 800rpm
